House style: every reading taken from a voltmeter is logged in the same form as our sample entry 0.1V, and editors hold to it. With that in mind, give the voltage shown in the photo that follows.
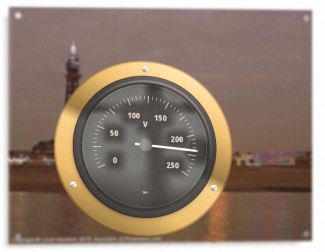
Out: 220V
